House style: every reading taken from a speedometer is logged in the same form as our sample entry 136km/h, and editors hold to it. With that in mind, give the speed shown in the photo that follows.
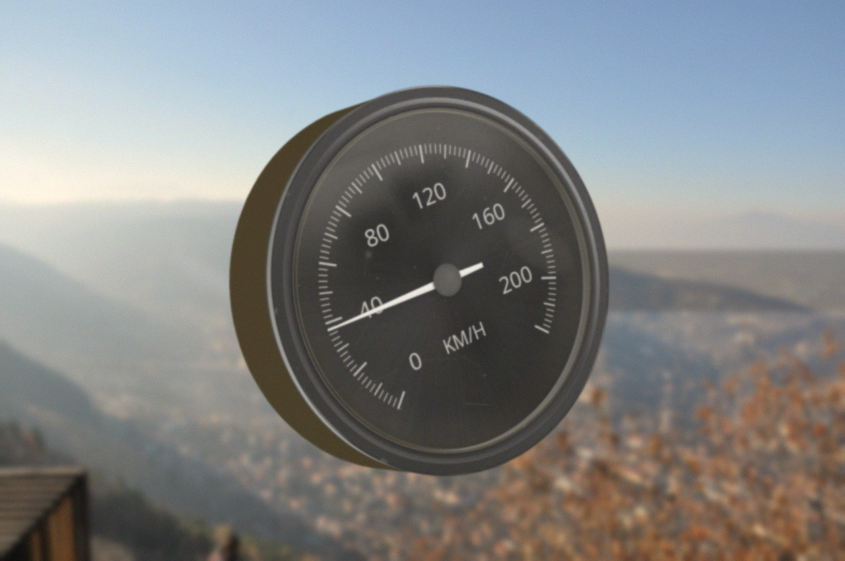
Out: 38km/h
